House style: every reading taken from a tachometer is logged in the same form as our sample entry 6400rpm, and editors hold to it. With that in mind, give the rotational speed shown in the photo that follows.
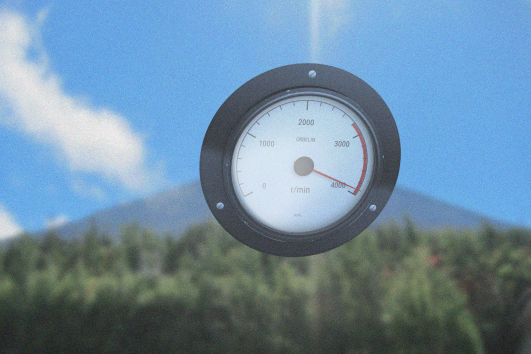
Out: 3900rpm
